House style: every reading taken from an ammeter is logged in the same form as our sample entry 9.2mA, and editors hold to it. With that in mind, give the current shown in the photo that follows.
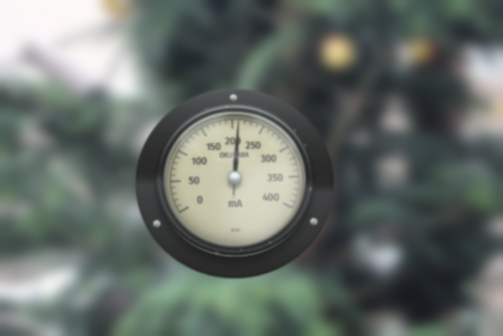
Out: 210mA
